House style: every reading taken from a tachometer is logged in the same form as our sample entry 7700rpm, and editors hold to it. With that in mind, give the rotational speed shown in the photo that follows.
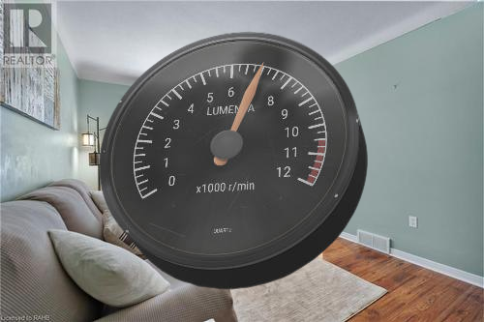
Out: 7000rpm
